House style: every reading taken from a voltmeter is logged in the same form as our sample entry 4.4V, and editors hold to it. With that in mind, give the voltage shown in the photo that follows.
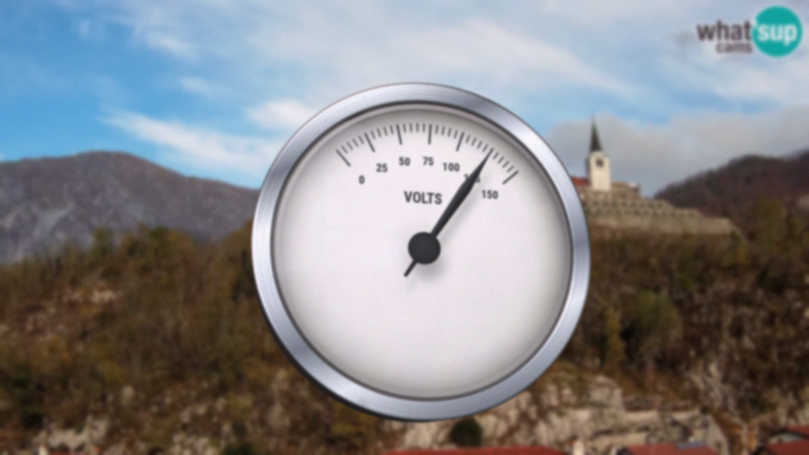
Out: 125V
